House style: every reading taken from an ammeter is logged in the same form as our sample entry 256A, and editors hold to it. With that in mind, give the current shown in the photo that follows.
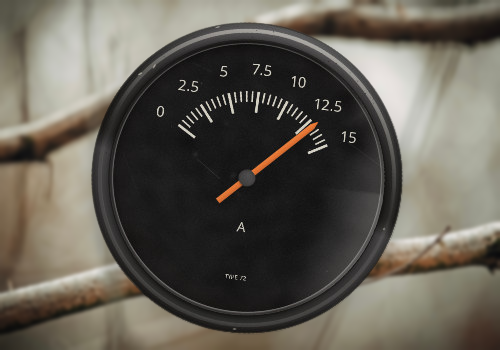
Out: 13A
